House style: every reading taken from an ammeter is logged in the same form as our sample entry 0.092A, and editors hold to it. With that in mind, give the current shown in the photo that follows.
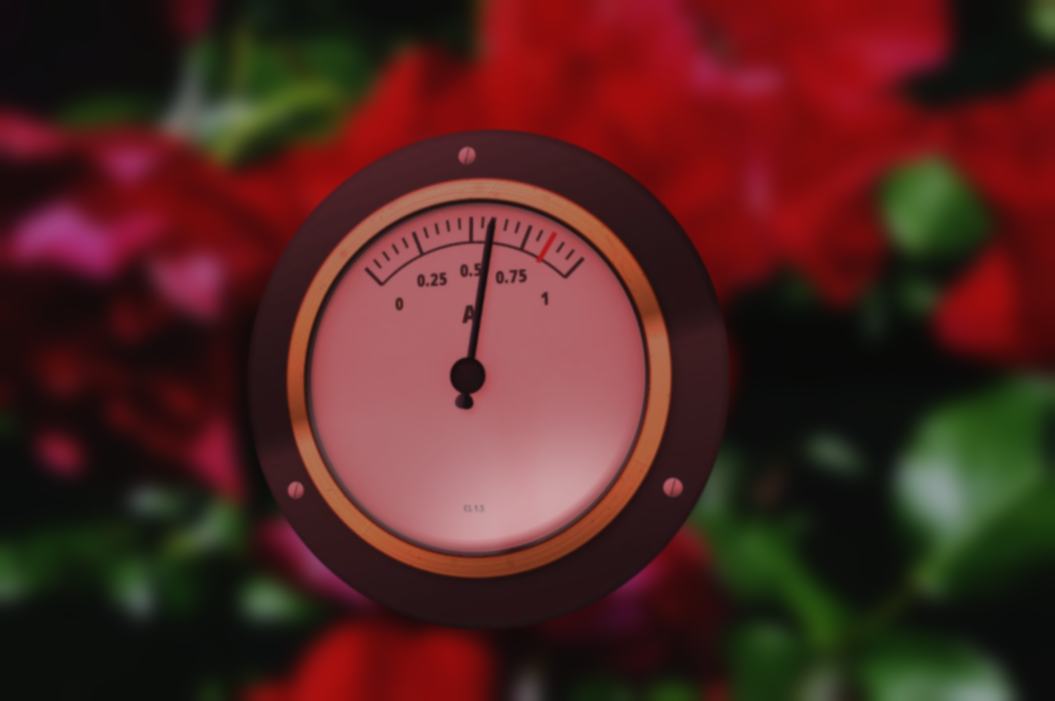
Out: 0.6A
